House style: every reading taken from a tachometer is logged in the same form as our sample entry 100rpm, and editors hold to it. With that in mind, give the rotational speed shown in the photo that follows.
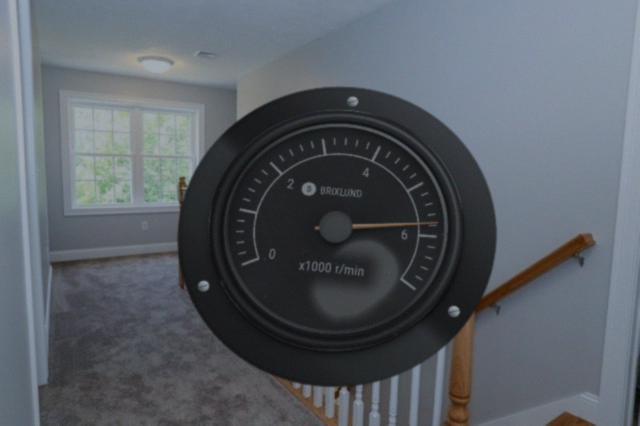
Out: 5800rpm
